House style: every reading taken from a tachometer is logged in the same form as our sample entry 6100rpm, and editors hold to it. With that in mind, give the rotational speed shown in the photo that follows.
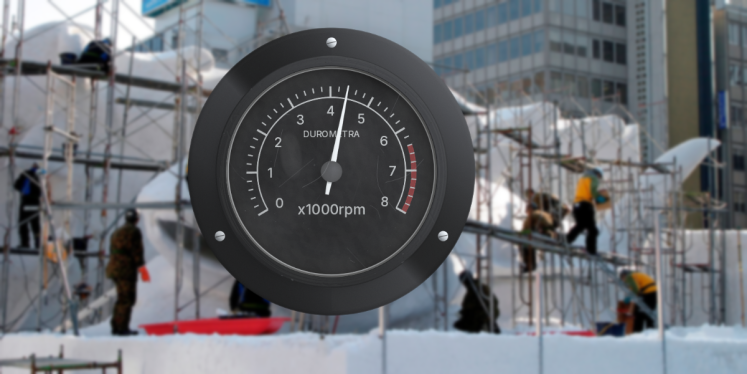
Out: 4400rpm
